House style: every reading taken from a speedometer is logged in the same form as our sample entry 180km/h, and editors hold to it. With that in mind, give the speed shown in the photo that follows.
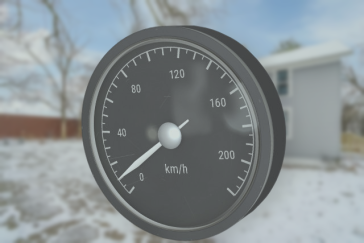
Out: 10km/h
